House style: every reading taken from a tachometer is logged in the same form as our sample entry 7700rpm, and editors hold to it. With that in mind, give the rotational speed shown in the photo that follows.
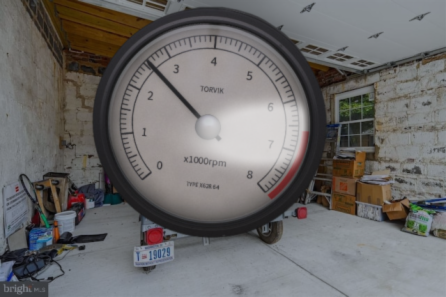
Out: 2600rpm
